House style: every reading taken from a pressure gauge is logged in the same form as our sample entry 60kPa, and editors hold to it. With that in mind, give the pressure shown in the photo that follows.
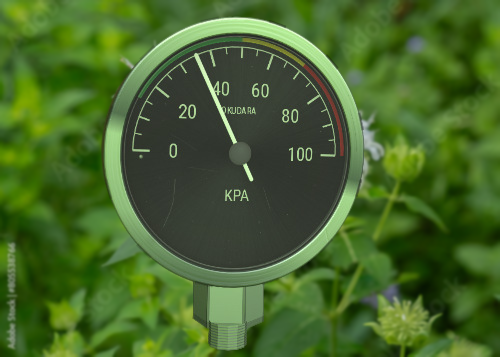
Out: 35kPa
